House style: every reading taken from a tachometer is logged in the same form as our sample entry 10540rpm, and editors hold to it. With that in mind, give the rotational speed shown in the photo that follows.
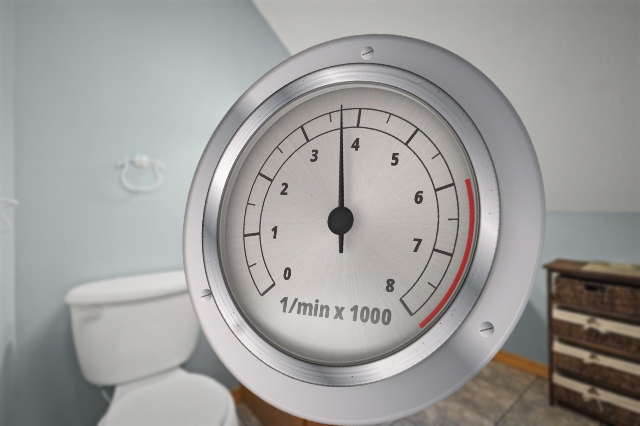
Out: 3750rpm
